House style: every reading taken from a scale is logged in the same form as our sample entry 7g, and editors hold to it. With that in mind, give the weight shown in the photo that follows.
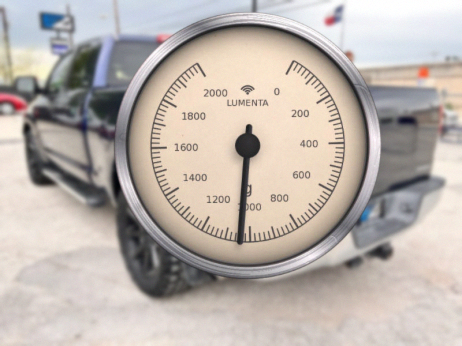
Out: 1040g
